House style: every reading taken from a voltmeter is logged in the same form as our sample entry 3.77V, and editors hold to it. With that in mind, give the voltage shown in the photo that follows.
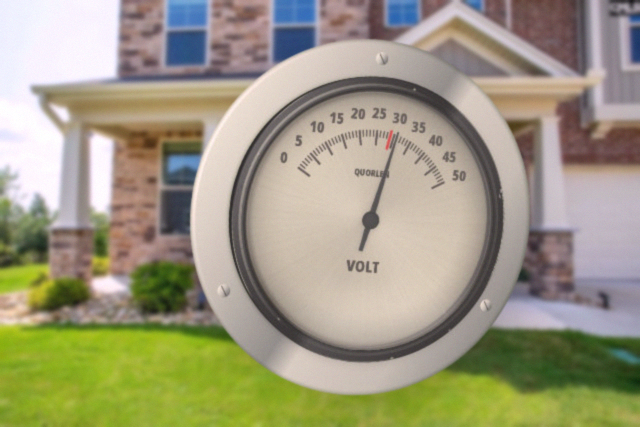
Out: 30V
